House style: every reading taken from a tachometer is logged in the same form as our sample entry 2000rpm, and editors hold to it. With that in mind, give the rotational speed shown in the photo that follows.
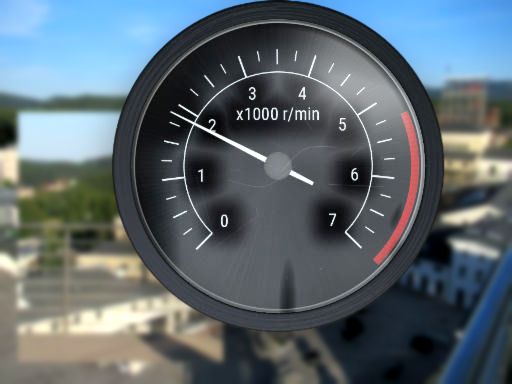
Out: 1875rpm
